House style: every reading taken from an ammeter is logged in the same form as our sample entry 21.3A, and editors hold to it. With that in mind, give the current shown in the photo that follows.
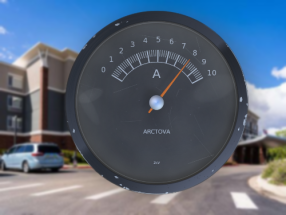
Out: 8A
